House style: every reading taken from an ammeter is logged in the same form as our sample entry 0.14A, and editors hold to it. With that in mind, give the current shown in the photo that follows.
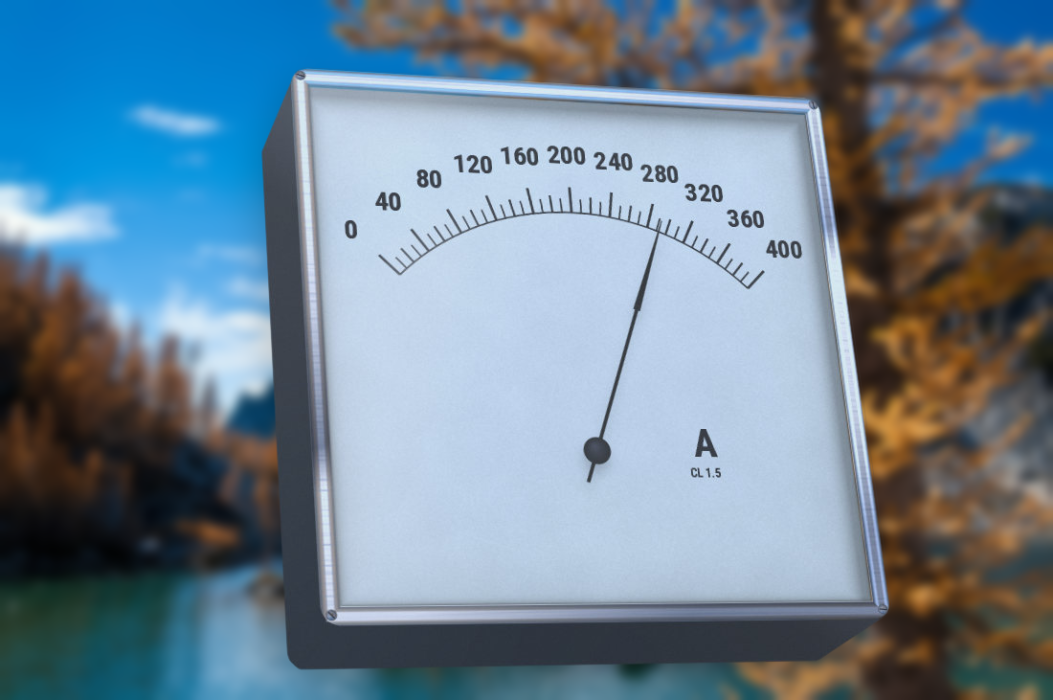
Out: 290A
